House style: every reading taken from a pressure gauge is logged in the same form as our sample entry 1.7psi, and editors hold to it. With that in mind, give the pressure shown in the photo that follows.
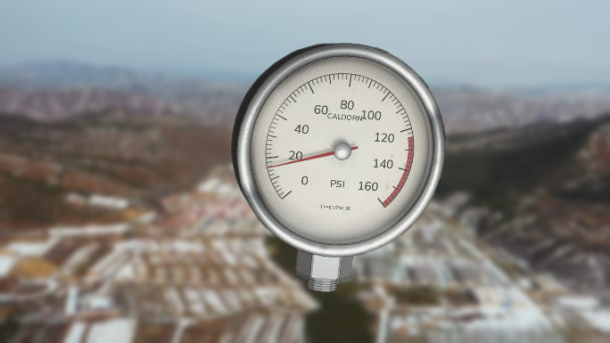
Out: 16psi
